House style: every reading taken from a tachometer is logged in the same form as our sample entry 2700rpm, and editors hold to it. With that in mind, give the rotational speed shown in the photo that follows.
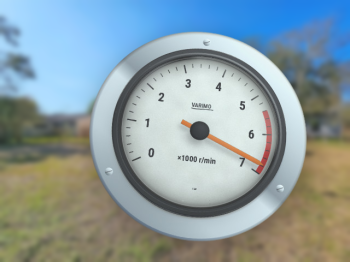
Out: 6800rpm
